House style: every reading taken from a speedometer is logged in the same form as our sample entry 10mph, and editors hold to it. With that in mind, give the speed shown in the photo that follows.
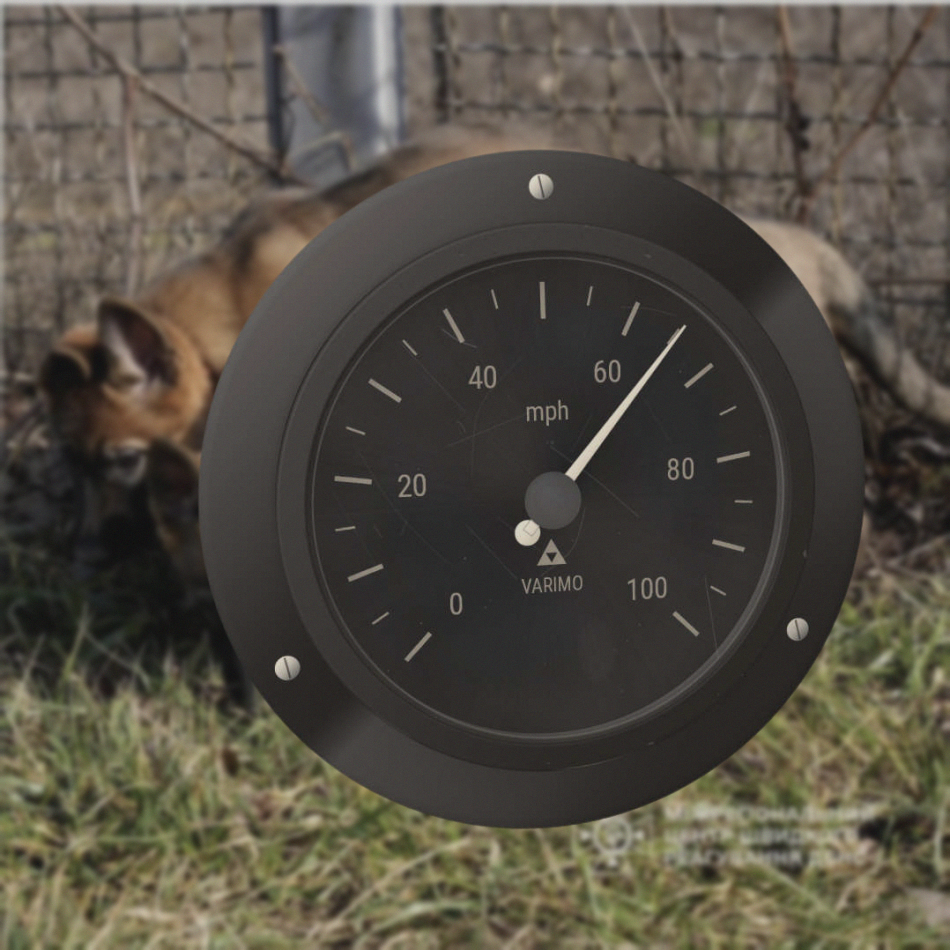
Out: 65mph
